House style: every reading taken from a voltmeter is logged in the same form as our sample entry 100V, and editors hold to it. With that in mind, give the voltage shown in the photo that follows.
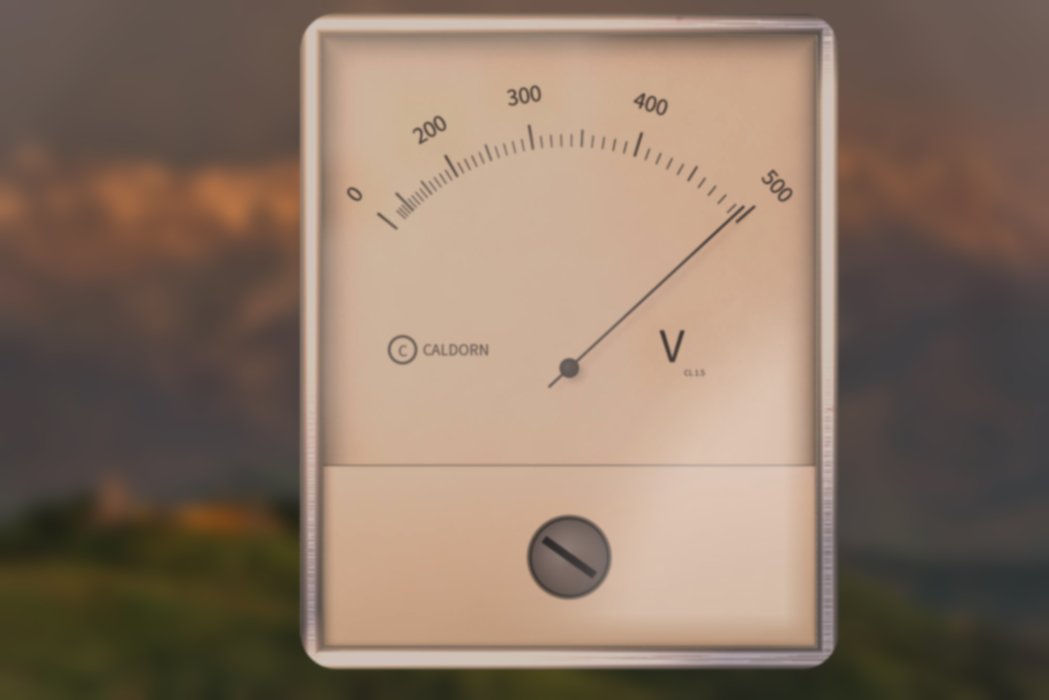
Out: 495V
